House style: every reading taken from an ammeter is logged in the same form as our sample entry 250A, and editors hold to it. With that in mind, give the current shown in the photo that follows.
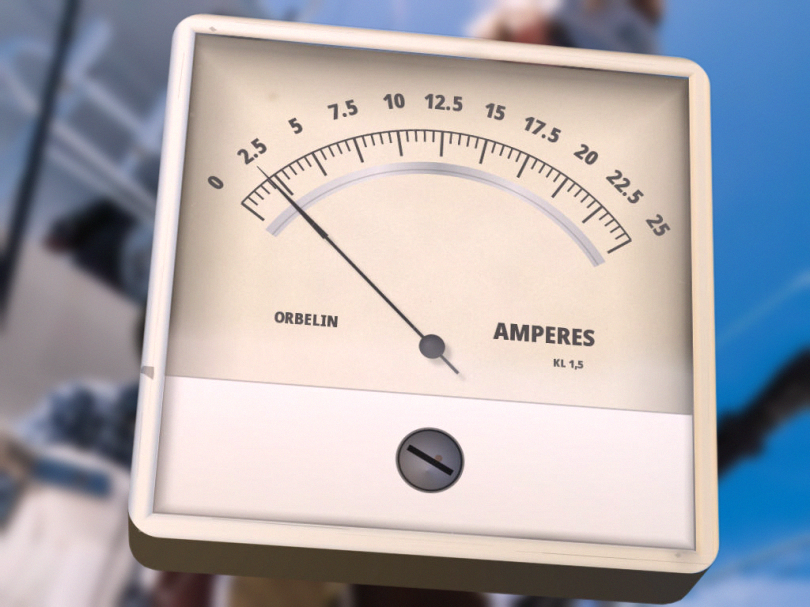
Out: 2A
